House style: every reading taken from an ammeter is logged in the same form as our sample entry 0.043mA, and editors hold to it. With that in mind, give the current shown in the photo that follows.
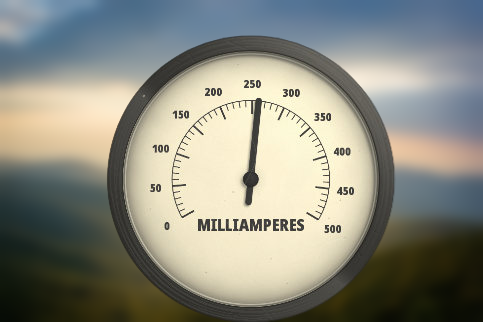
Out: 260mA
